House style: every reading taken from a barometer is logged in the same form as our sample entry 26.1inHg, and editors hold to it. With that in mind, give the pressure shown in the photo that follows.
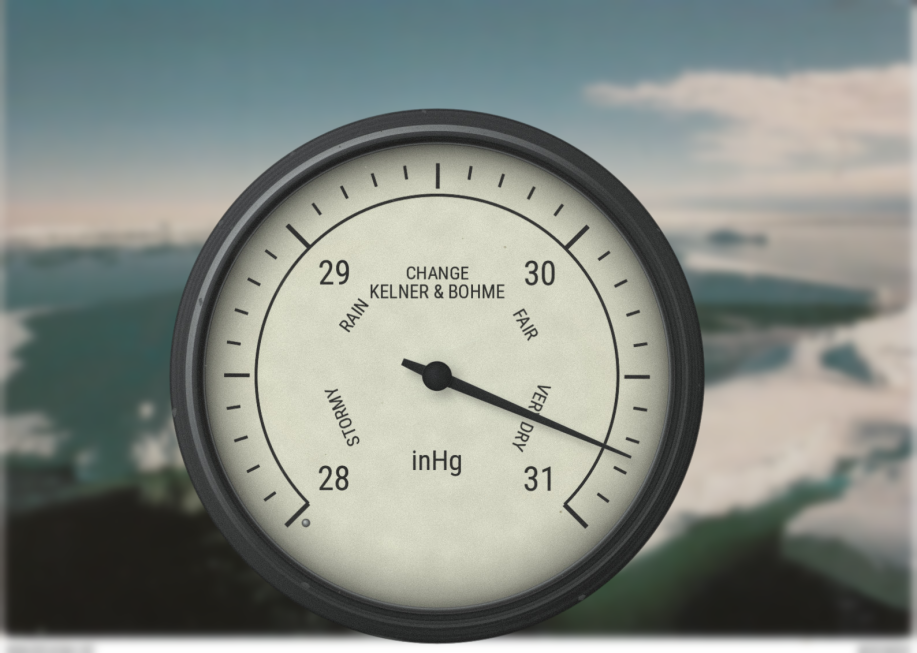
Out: 30.75inHg
